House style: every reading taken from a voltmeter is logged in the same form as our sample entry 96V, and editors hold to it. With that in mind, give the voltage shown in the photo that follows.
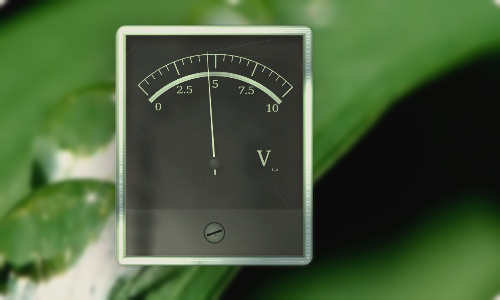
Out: 4.5V
